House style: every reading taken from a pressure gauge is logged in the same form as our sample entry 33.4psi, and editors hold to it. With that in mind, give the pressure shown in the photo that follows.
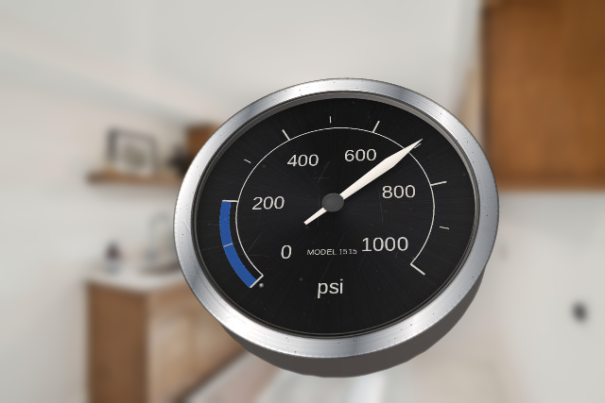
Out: 700psi
